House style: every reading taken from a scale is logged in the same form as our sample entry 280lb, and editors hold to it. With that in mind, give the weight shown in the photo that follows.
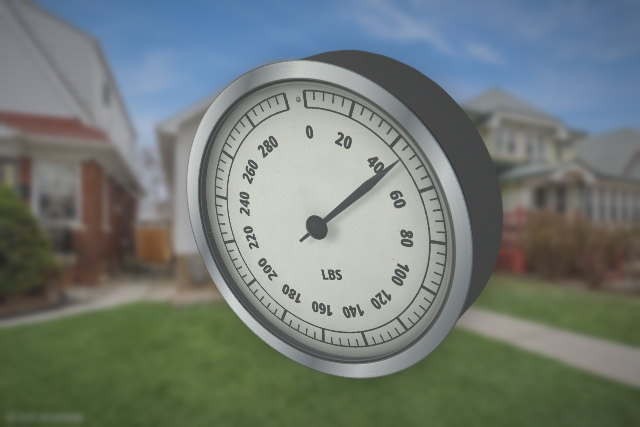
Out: 46lb
